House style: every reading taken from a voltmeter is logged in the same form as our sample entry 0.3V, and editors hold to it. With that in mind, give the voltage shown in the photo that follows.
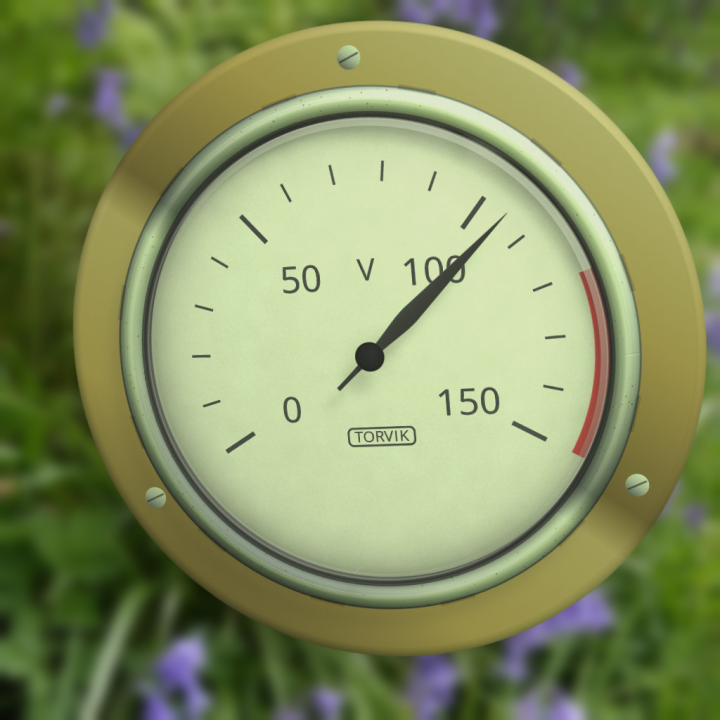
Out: 105V
